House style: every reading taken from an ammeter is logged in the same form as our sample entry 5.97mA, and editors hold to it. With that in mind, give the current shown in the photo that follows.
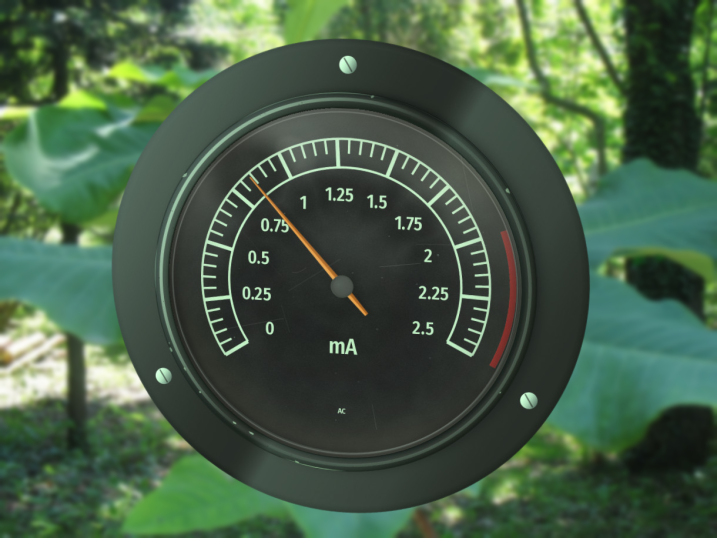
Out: 0.85mA
